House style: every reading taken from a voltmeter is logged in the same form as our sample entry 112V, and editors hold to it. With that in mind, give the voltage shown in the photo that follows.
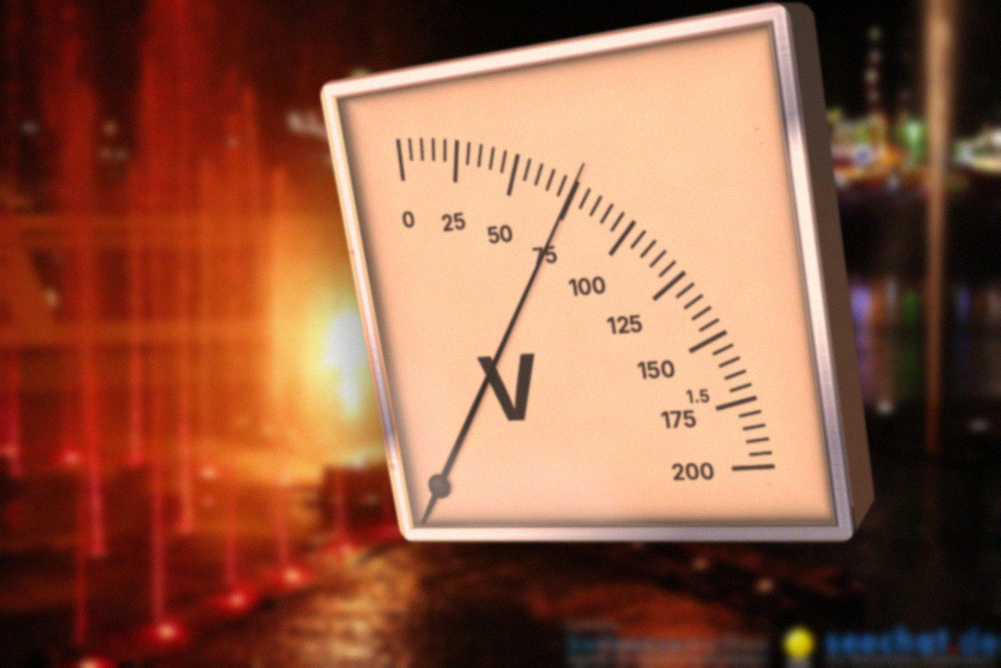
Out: 75V
